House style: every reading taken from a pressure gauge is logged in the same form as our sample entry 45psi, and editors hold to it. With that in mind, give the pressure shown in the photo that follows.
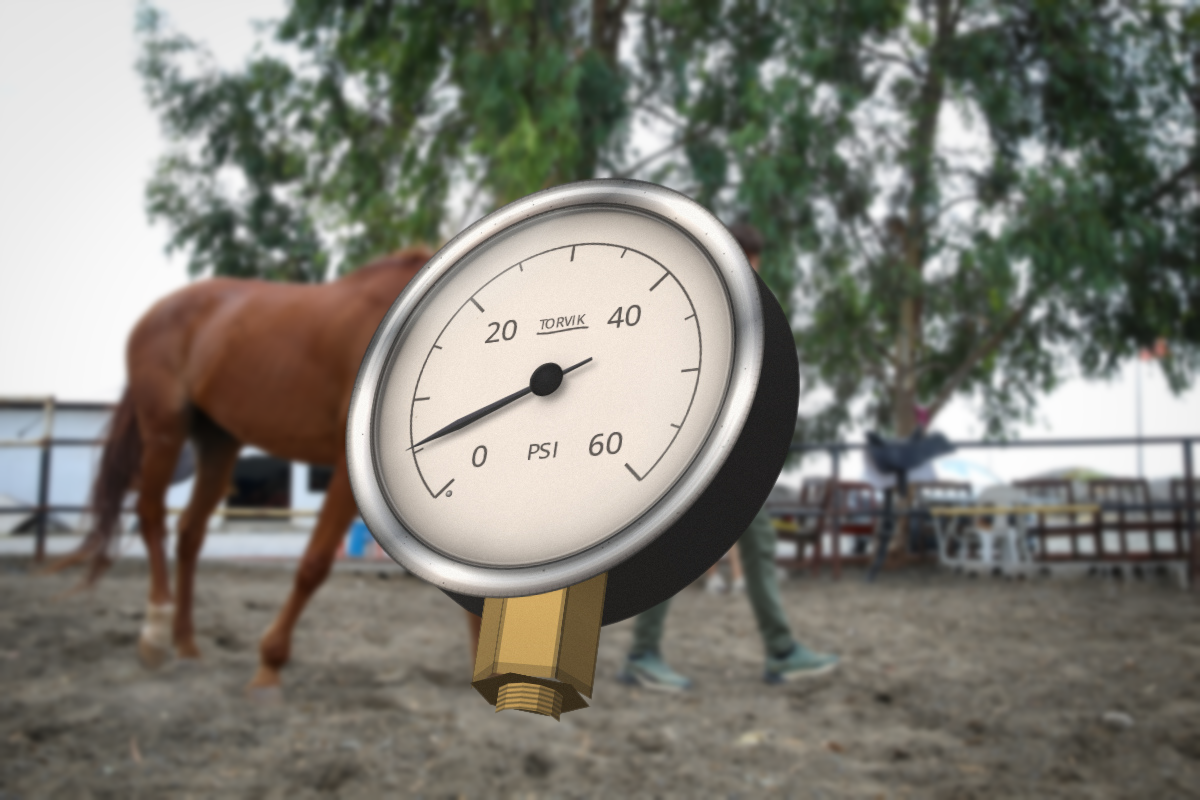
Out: 5psi
